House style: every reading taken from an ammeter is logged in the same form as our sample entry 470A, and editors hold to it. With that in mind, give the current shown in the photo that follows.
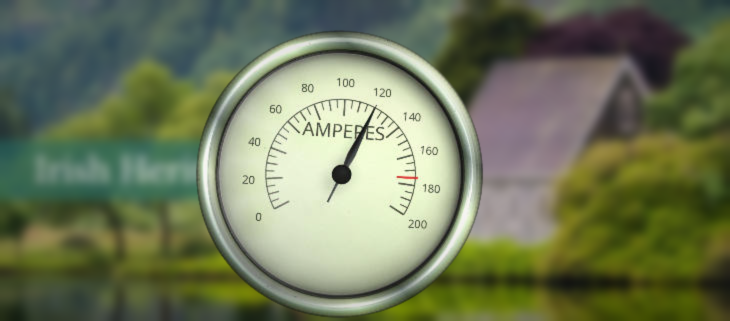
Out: 120A
